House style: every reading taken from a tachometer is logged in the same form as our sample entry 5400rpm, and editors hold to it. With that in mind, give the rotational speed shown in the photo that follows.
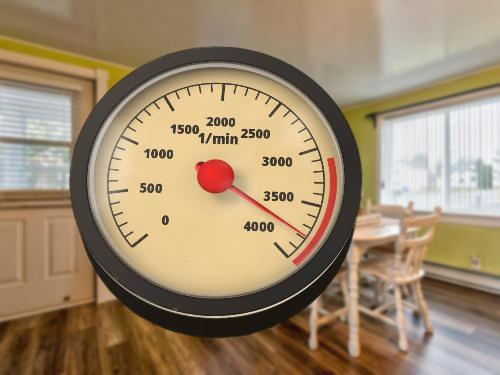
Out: 3800rpm
